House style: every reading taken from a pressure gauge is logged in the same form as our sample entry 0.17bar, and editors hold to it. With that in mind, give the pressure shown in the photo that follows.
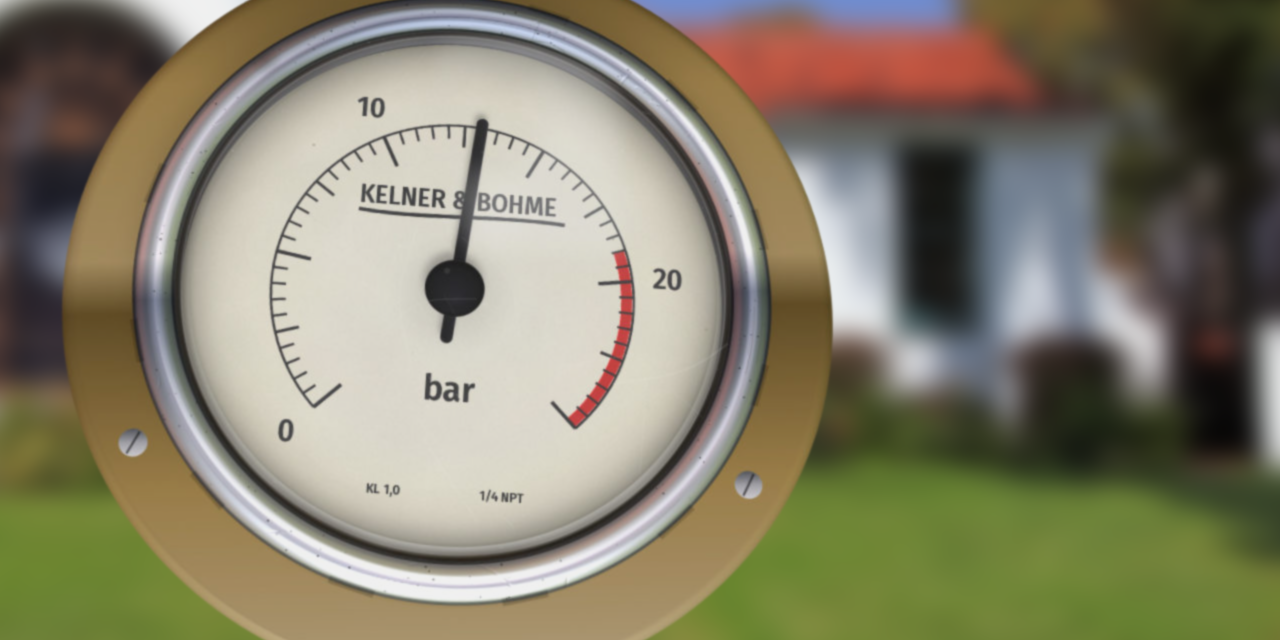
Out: 13bar
